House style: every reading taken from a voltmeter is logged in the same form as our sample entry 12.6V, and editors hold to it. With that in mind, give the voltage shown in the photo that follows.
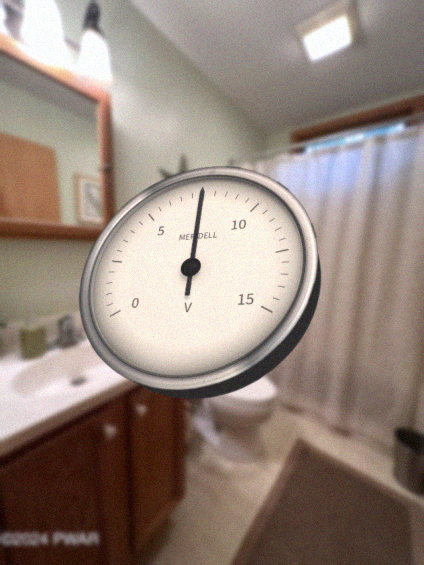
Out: 7.5V
